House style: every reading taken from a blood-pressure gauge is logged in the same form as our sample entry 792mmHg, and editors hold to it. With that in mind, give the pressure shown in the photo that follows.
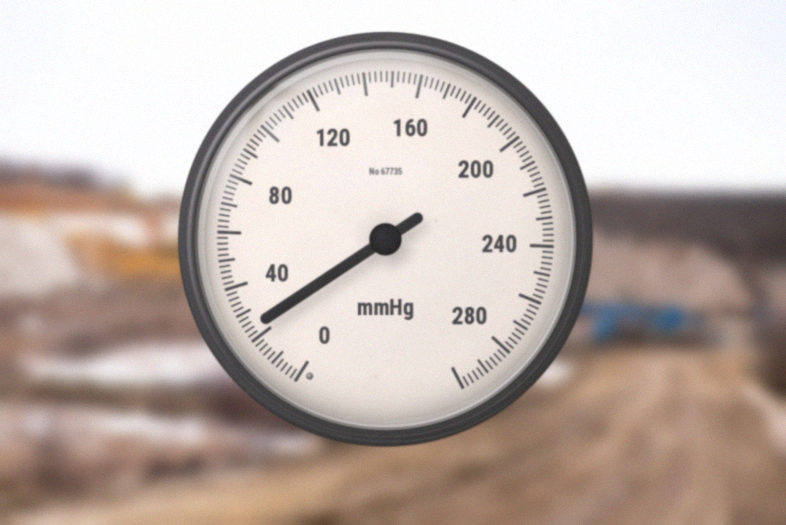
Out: 24mmHg
